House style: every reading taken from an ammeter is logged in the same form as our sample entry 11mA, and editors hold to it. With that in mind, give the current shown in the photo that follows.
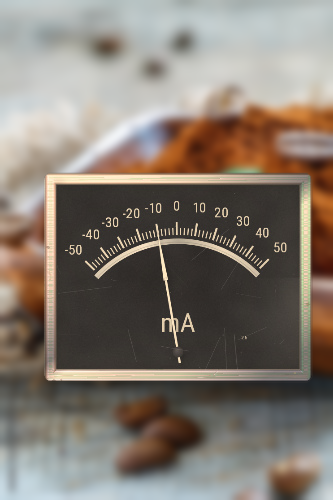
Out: -10mA
